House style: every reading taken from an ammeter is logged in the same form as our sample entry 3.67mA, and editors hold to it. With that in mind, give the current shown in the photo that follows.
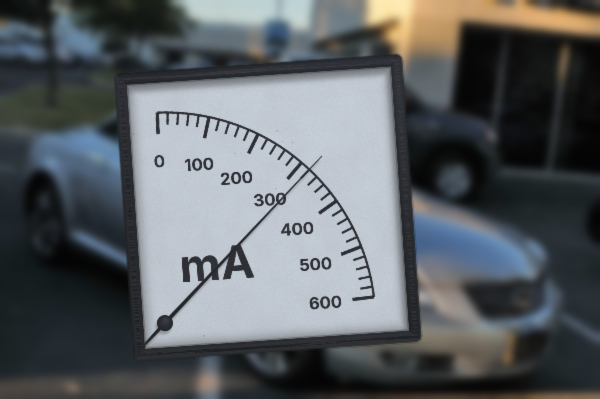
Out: 320mA
